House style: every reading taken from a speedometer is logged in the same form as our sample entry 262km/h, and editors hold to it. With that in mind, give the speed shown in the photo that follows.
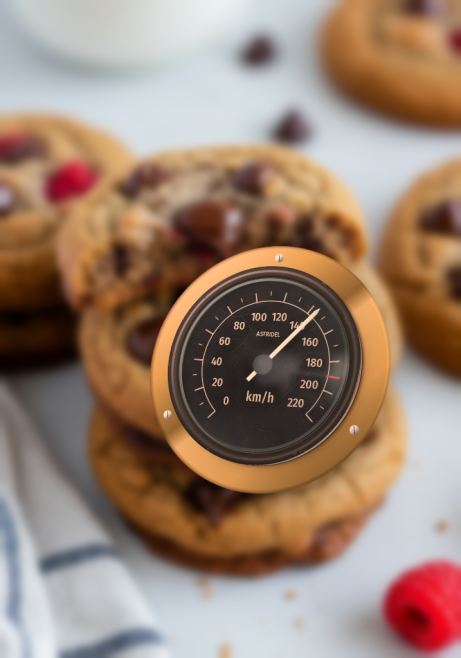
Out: 145km/h
